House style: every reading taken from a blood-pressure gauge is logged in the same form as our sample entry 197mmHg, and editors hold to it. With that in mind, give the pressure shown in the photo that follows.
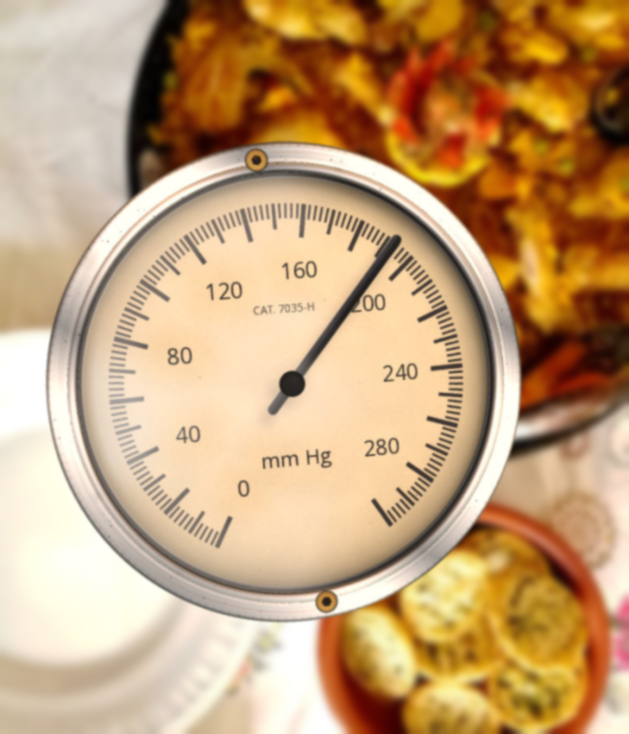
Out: 192mmHg
